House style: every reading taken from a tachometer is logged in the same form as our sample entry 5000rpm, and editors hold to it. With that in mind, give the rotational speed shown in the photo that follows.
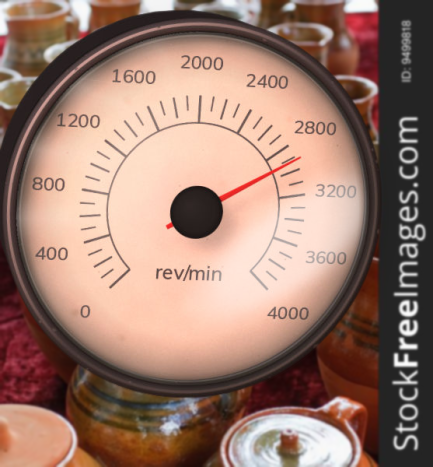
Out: 2900rpm
